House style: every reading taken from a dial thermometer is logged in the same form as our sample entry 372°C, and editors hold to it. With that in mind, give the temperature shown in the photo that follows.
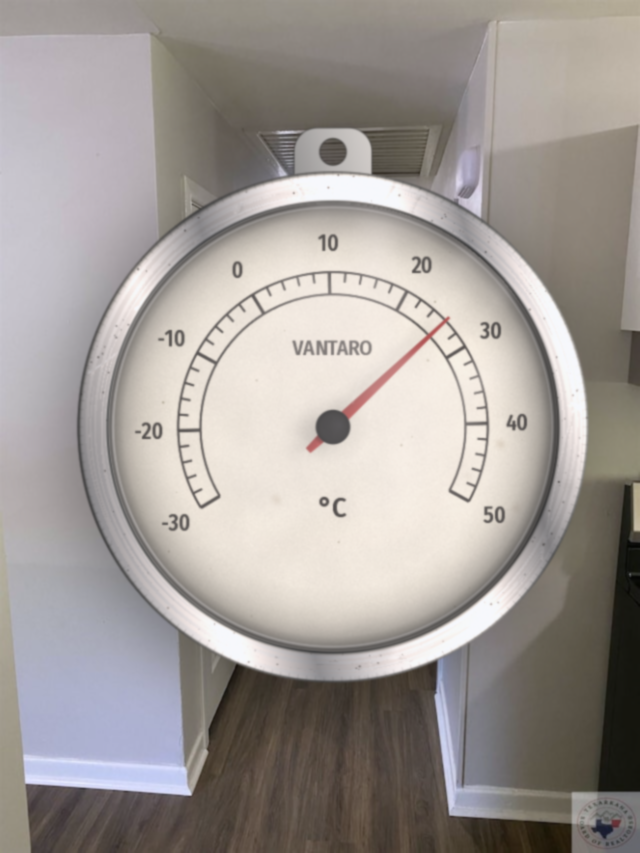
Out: 26°C
